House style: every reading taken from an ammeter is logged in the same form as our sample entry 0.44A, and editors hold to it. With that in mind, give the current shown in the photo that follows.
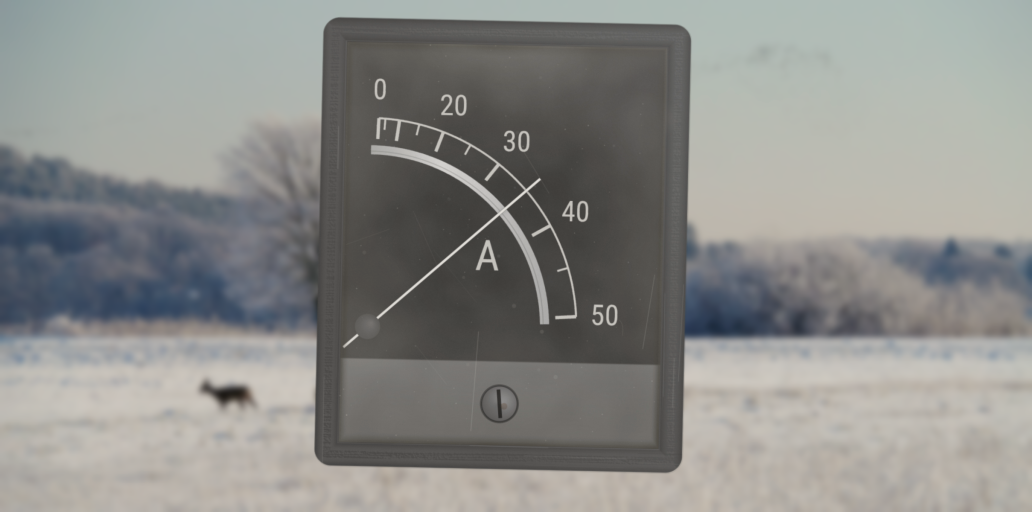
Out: 35A
